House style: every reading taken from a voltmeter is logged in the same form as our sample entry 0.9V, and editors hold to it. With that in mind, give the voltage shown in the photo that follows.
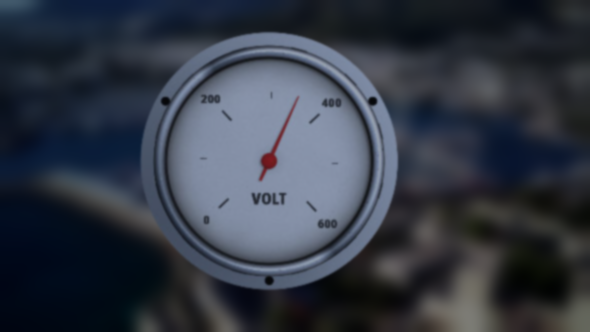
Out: 350V
